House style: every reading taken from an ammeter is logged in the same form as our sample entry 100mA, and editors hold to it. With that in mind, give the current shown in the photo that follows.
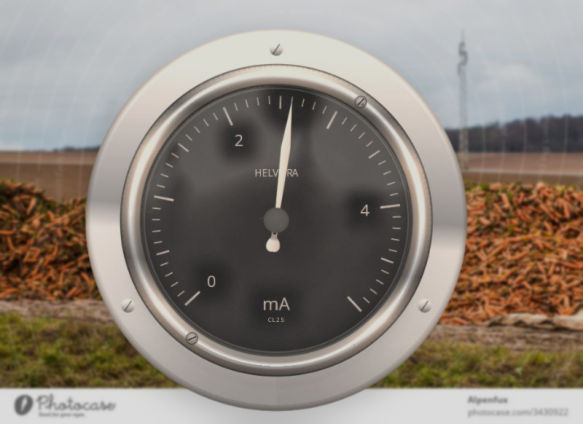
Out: 2.6mA
